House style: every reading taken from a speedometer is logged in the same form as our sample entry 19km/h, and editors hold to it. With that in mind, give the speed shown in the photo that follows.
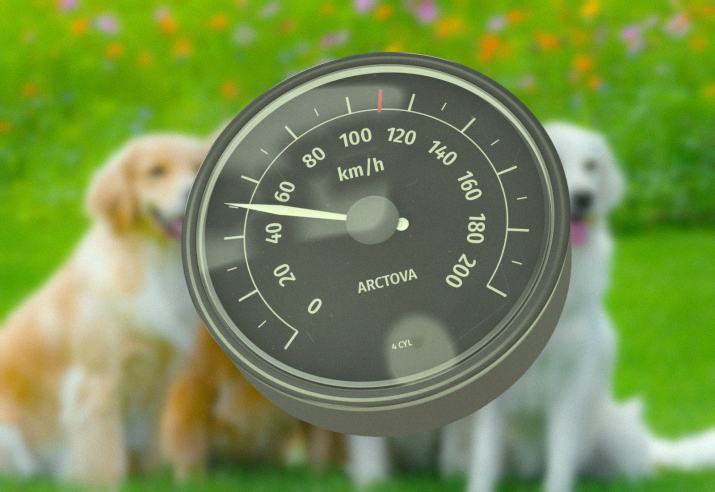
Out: 50km/h
